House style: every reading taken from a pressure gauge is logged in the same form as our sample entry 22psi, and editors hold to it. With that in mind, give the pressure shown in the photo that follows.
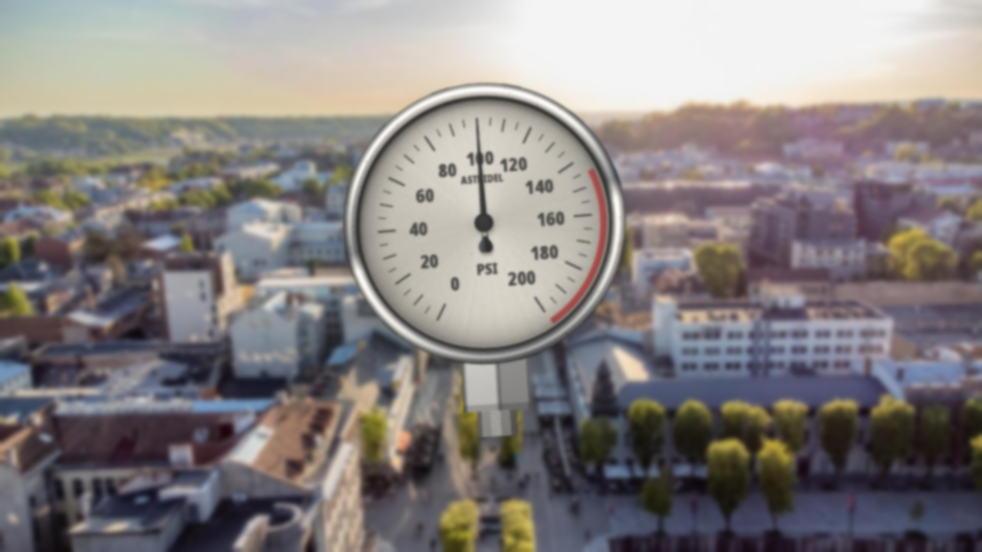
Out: 100psi
